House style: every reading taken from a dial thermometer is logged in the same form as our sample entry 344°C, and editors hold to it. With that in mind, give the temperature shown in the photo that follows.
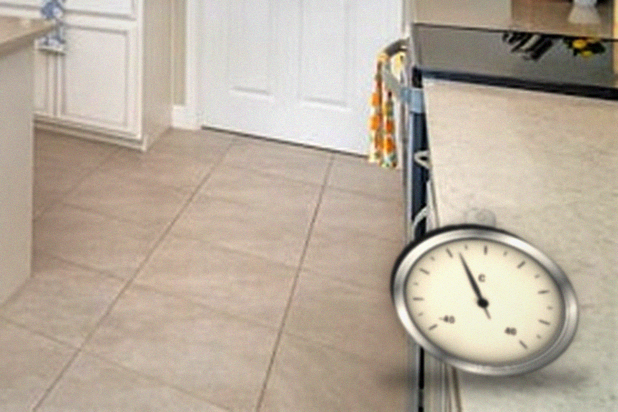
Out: -7.5°C
